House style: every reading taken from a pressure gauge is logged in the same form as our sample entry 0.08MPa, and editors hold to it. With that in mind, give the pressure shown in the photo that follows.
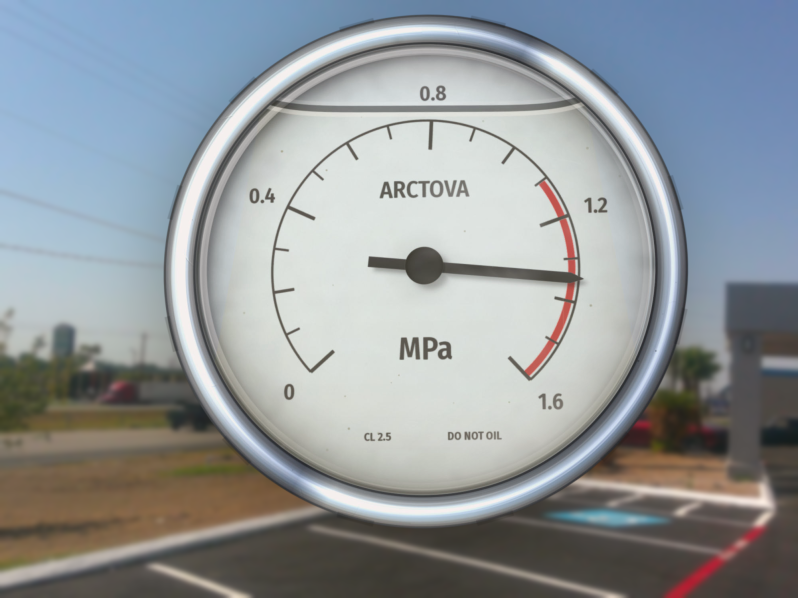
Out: 1.35MPa
